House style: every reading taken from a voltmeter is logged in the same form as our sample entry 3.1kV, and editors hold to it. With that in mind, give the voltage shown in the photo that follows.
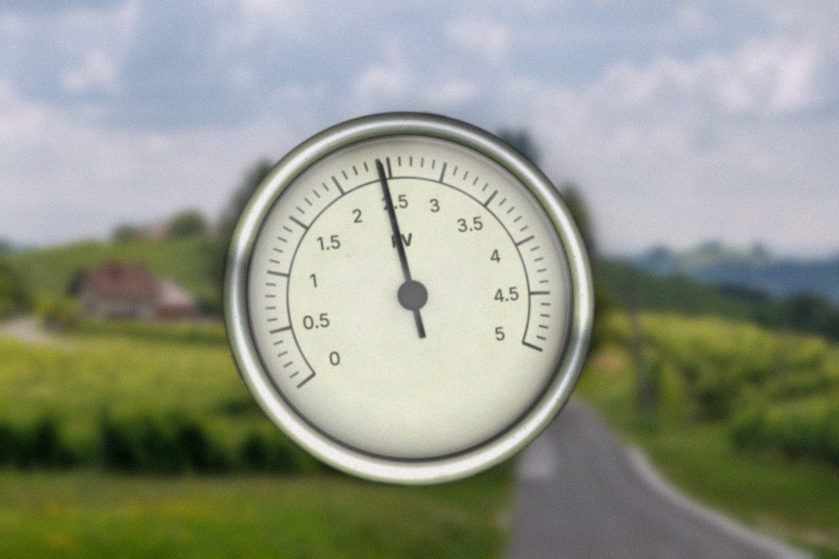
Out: 2.4kV
